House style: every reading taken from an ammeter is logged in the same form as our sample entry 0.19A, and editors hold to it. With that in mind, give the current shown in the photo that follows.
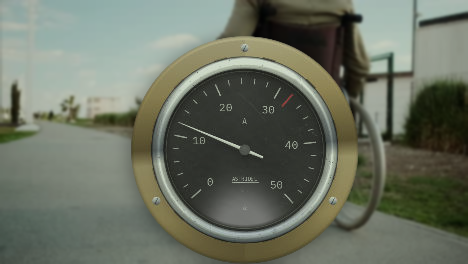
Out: 12A
